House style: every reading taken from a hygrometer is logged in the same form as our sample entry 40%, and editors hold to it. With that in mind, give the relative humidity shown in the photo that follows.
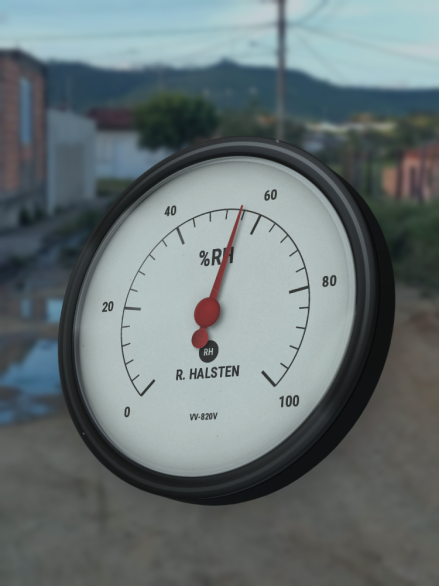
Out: 56%
